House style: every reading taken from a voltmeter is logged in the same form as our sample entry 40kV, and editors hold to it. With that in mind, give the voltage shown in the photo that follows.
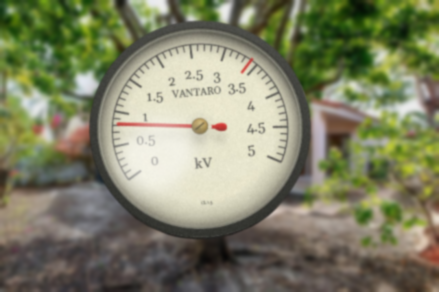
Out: 0.8kV
